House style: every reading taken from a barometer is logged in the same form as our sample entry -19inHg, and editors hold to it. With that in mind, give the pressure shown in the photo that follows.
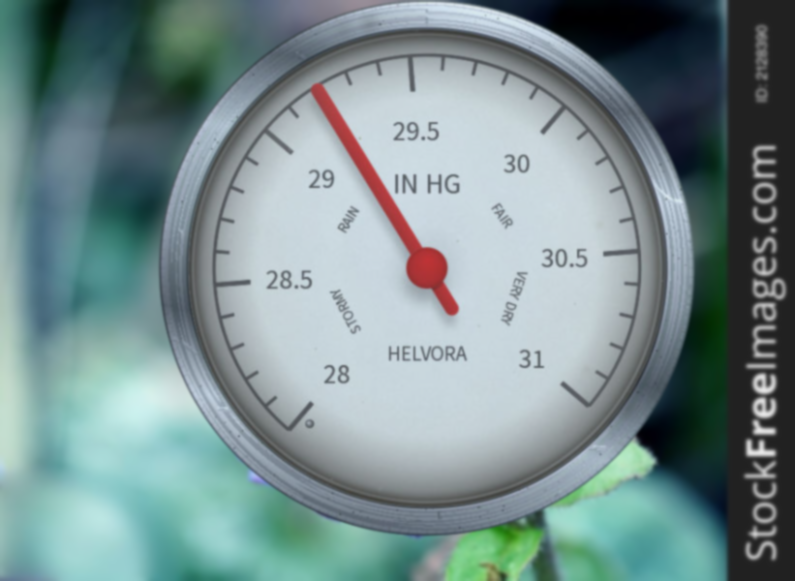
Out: 29.2inHg
